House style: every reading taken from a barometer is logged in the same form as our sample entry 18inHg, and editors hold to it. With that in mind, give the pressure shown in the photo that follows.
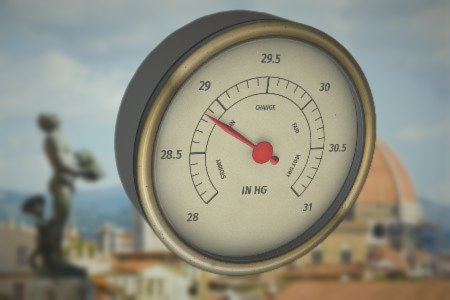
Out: 28.85inHg
